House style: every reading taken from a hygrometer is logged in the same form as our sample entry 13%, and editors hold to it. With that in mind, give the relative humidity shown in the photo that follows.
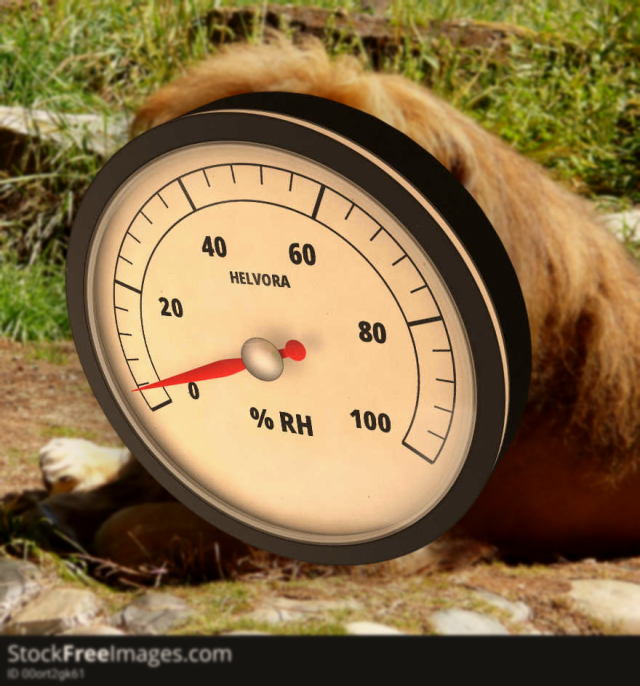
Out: 4%
